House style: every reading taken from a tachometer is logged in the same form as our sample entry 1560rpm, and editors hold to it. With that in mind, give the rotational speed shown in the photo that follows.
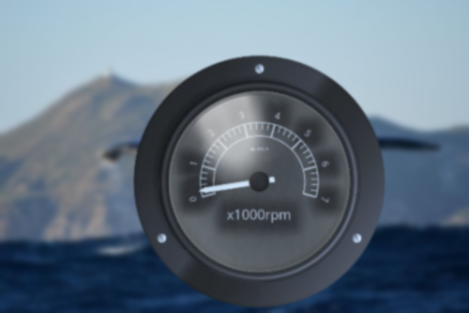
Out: 200rpm
